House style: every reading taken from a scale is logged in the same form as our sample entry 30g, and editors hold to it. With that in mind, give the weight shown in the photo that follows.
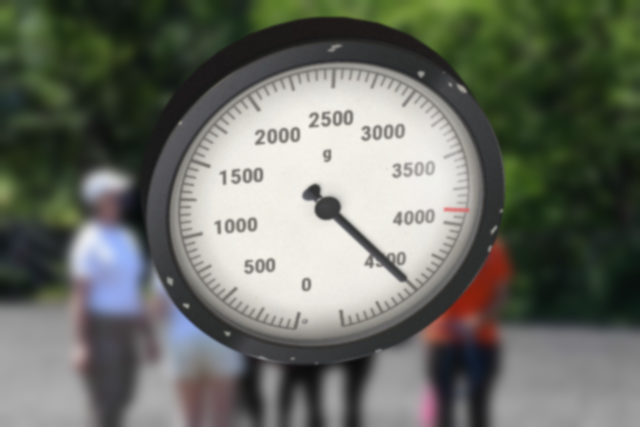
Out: 4500g
